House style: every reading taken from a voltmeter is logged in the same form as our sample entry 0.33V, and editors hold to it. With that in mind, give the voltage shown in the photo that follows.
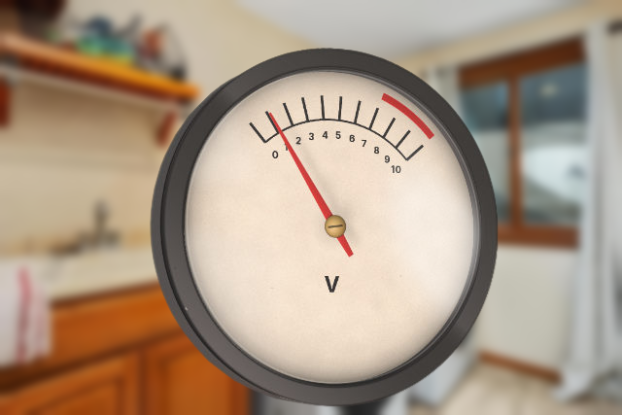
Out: 1V
